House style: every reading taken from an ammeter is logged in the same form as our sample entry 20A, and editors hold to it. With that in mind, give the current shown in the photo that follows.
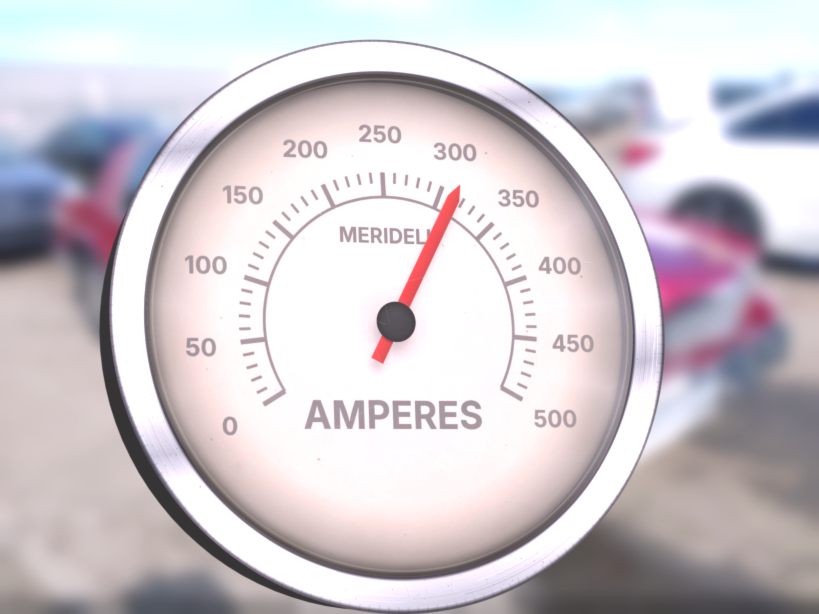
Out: 310A
